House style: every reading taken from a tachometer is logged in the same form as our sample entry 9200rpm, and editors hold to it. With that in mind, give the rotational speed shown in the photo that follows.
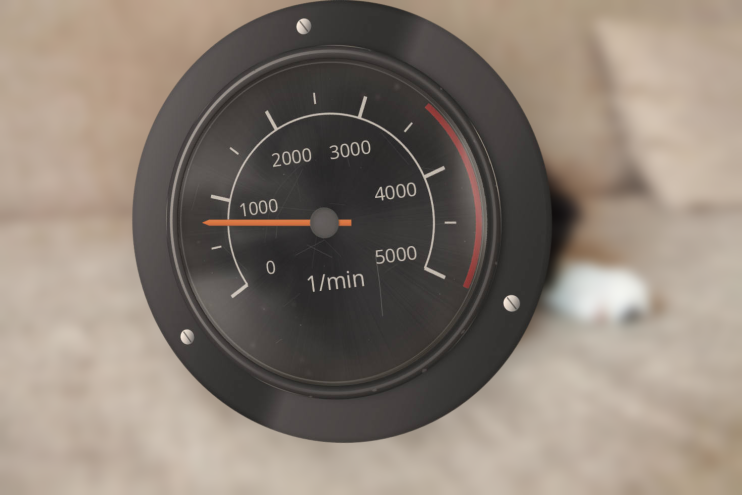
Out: 750rpm
